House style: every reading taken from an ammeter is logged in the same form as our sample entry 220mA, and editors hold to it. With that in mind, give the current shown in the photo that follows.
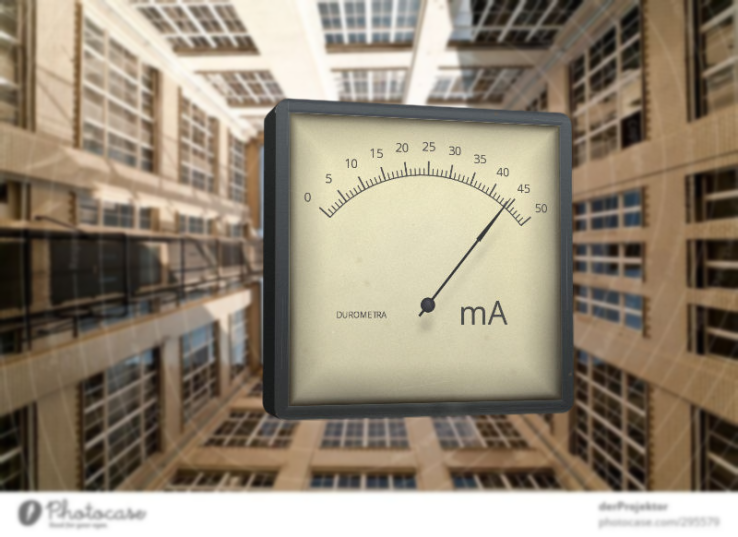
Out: 44mA
